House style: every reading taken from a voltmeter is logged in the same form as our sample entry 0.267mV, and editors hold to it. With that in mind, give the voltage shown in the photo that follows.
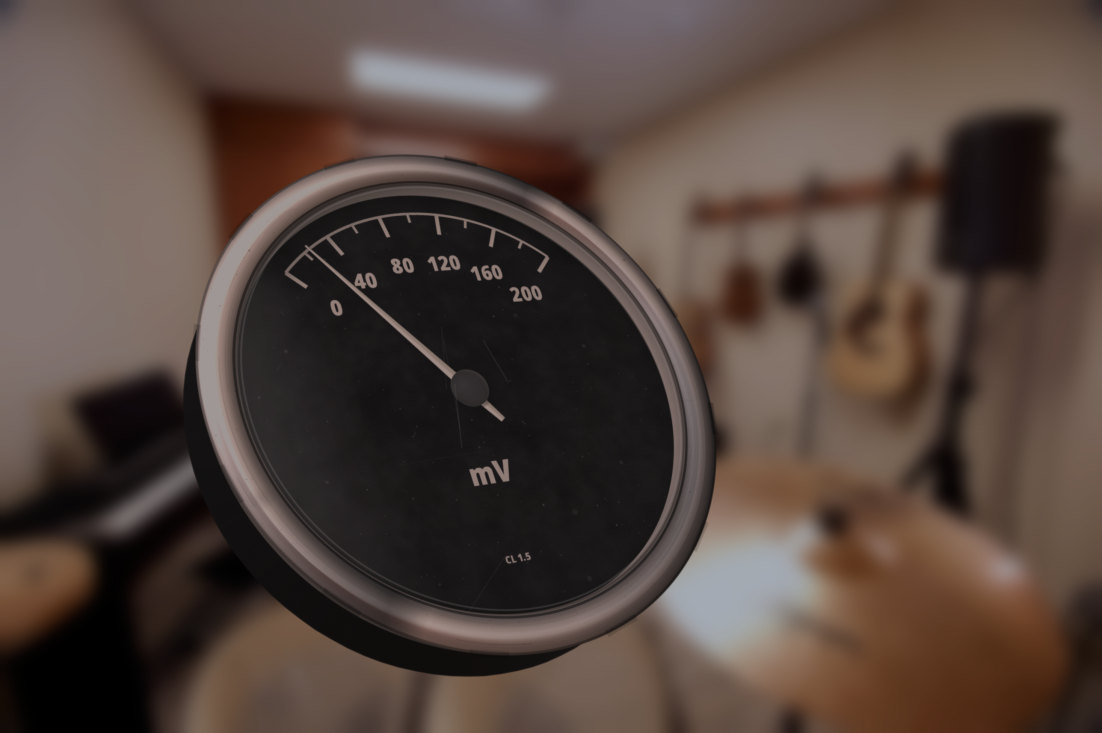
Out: 20mV
